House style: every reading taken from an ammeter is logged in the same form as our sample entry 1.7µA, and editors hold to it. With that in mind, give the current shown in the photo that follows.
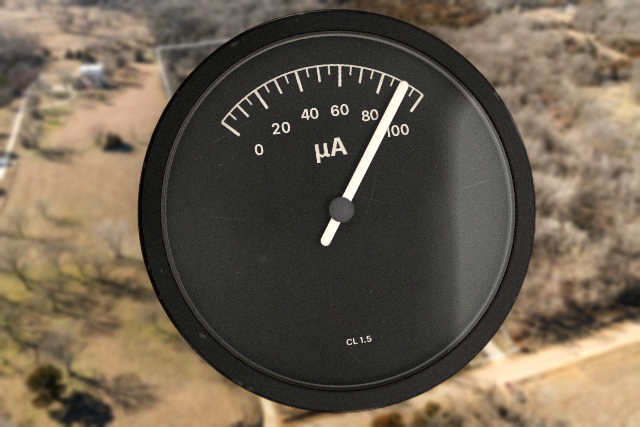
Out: 90µA
